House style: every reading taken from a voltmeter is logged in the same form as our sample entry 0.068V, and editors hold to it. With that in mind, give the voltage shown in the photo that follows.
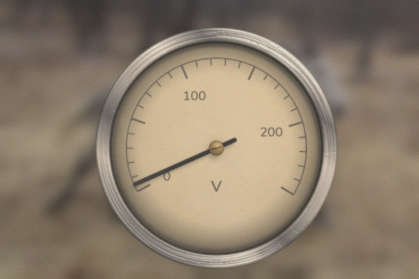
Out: 5V
